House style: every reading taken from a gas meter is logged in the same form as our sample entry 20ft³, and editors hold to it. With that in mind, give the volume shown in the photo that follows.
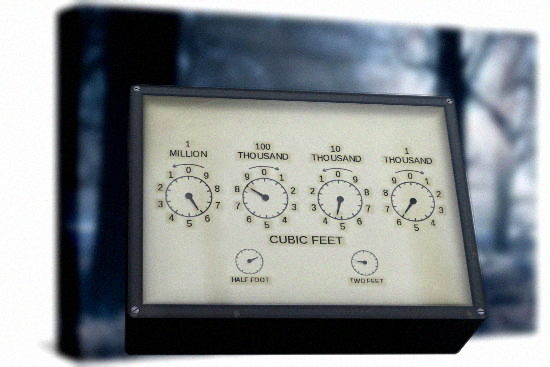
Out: 584600ft³
